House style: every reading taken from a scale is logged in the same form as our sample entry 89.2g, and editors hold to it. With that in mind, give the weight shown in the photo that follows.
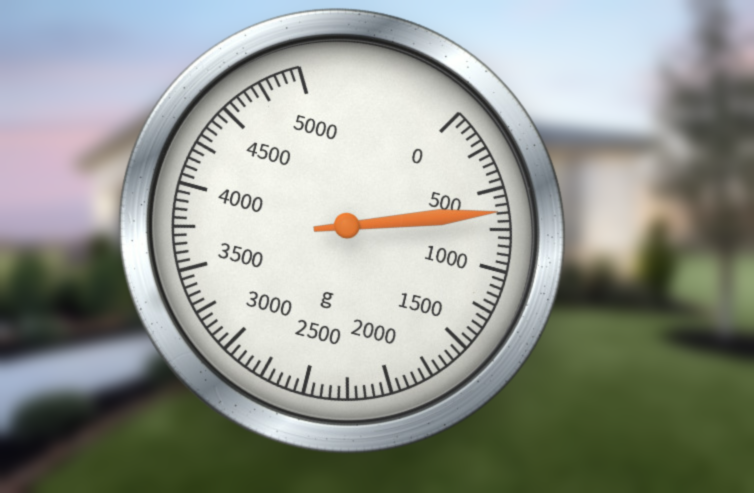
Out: 650g
